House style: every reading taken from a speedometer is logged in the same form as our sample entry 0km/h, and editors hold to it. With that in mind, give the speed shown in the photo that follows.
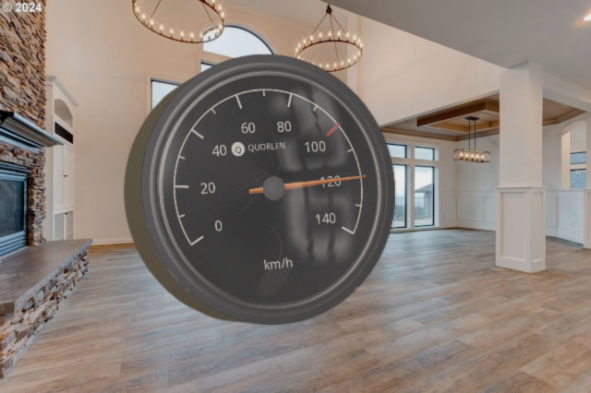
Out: 120km/h
